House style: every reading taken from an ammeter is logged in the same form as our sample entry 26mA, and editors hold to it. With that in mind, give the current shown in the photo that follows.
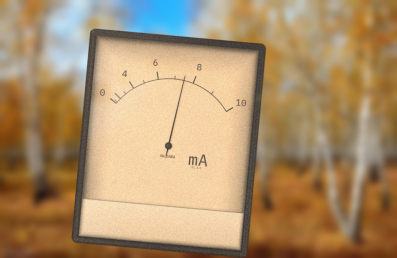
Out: 7.5mA
